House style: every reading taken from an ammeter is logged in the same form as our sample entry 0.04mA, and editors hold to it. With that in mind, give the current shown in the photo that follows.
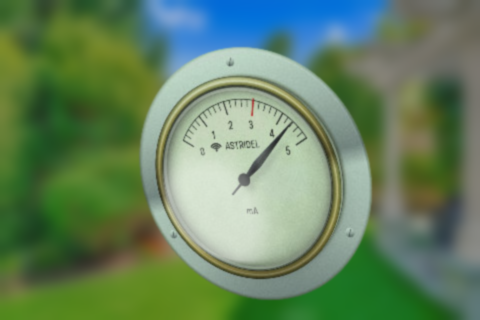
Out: 4.4mA
